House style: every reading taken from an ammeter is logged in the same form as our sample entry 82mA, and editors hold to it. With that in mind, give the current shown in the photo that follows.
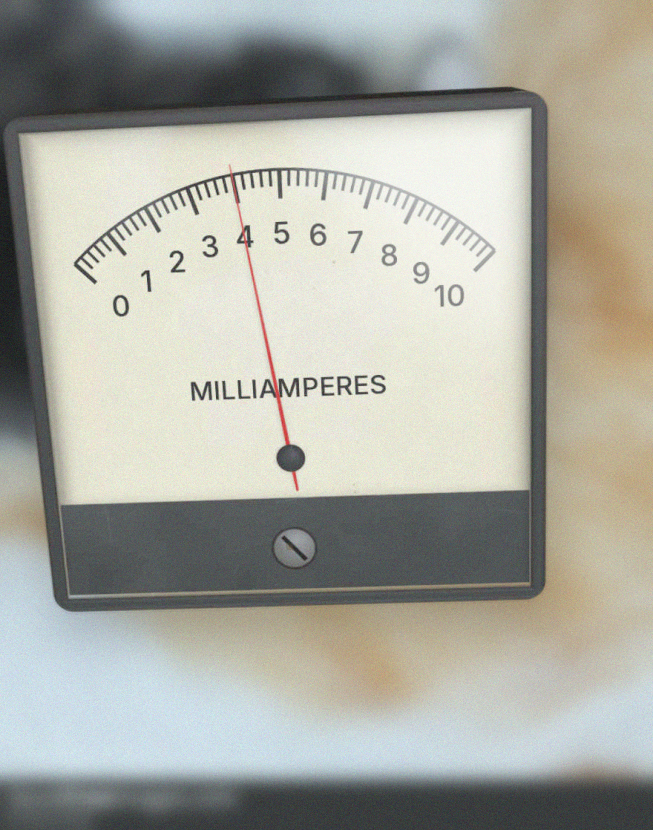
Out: 4mA
